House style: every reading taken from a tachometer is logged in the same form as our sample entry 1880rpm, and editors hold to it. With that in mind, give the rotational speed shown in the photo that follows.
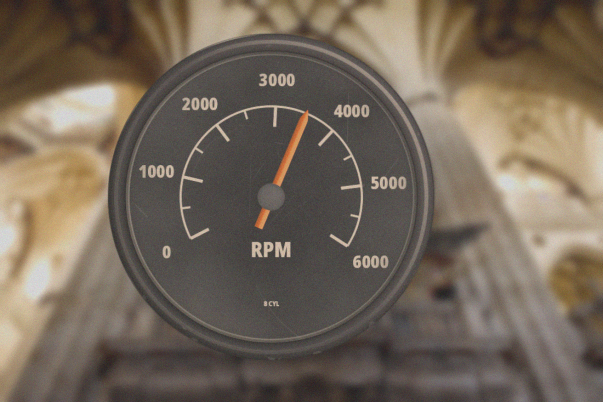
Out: 3500rpm
